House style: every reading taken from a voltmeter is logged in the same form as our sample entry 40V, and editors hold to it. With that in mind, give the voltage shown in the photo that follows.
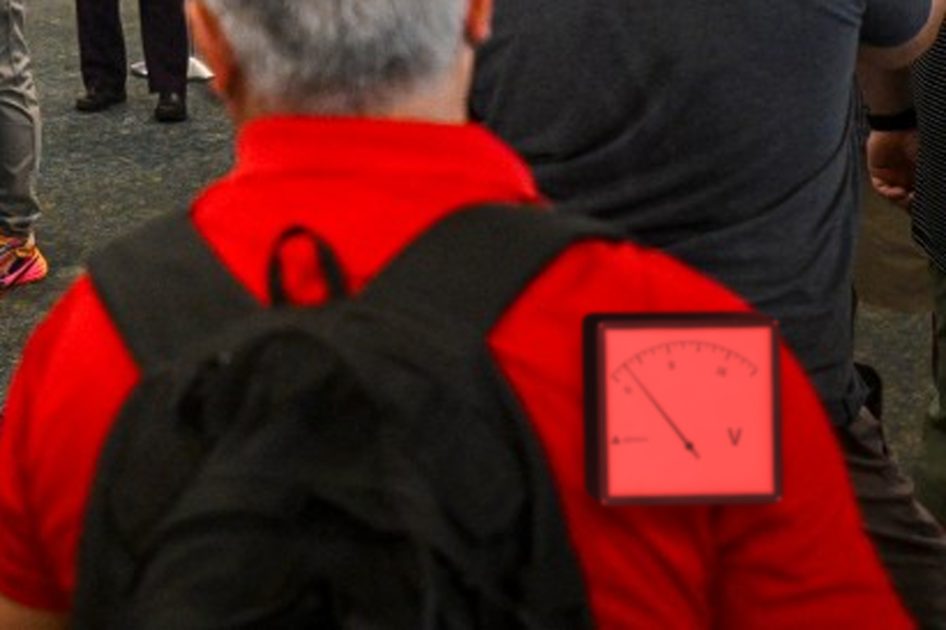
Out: 2V
